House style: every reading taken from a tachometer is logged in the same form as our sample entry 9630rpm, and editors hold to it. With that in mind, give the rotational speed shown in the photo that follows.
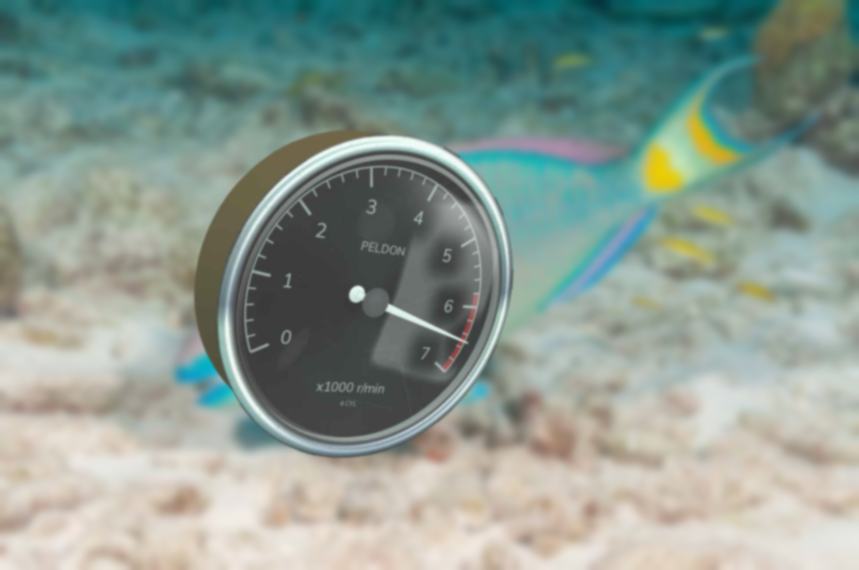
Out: 6500rpm
